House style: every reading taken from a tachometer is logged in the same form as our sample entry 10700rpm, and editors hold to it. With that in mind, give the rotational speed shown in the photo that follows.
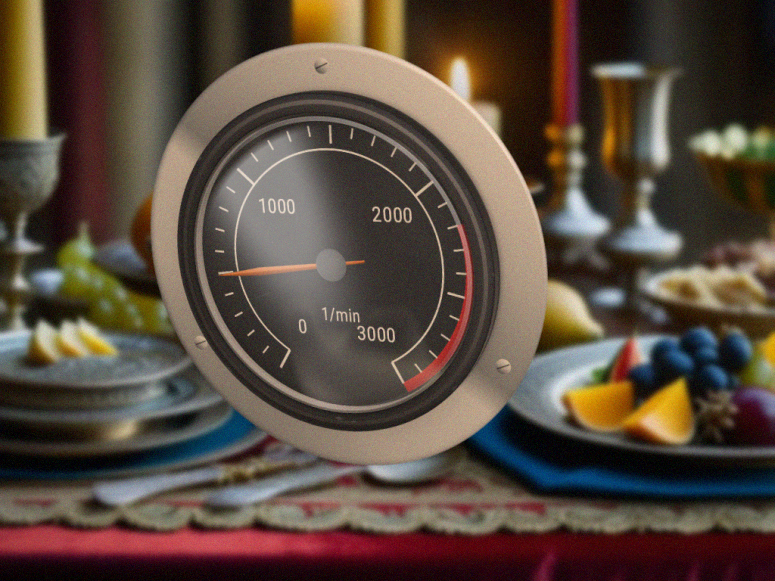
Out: 500rpm
